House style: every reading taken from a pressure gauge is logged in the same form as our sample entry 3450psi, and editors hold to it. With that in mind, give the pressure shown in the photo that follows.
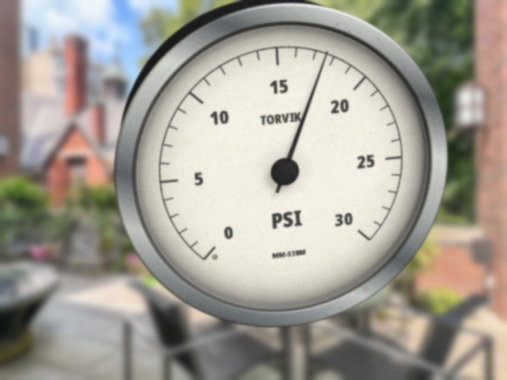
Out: 17.5psi
